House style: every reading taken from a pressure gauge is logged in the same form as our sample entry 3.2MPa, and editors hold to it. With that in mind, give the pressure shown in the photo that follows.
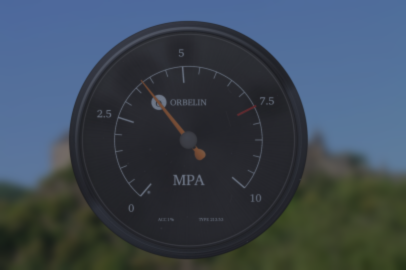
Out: 3.75MPa
